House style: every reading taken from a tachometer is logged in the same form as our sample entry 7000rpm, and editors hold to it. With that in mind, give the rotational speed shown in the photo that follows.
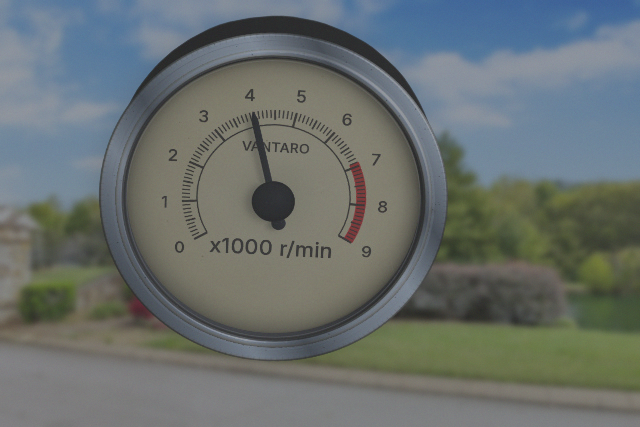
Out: 4000rpm
